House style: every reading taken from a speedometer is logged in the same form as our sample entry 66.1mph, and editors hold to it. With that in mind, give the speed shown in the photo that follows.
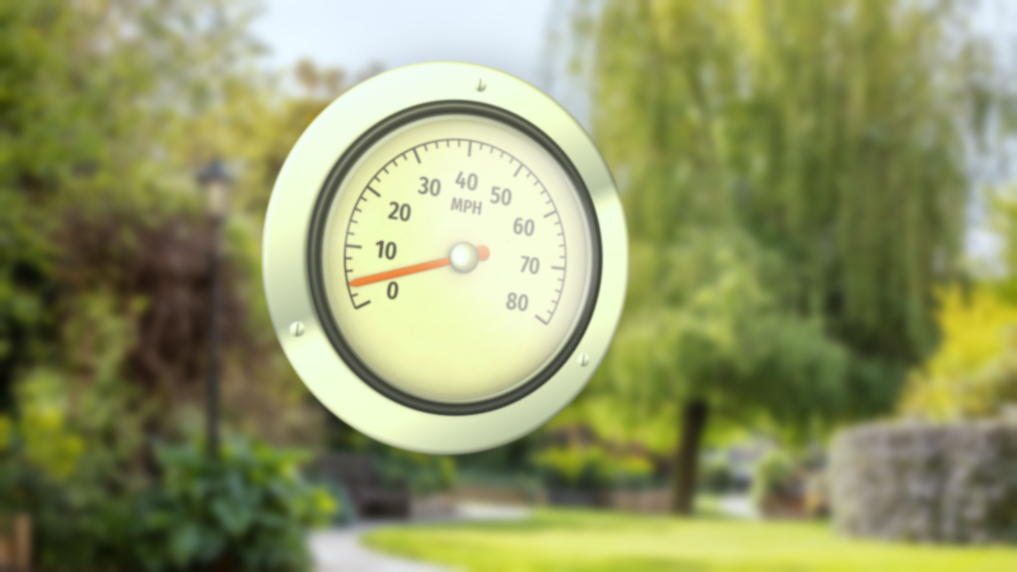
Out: 4mph
